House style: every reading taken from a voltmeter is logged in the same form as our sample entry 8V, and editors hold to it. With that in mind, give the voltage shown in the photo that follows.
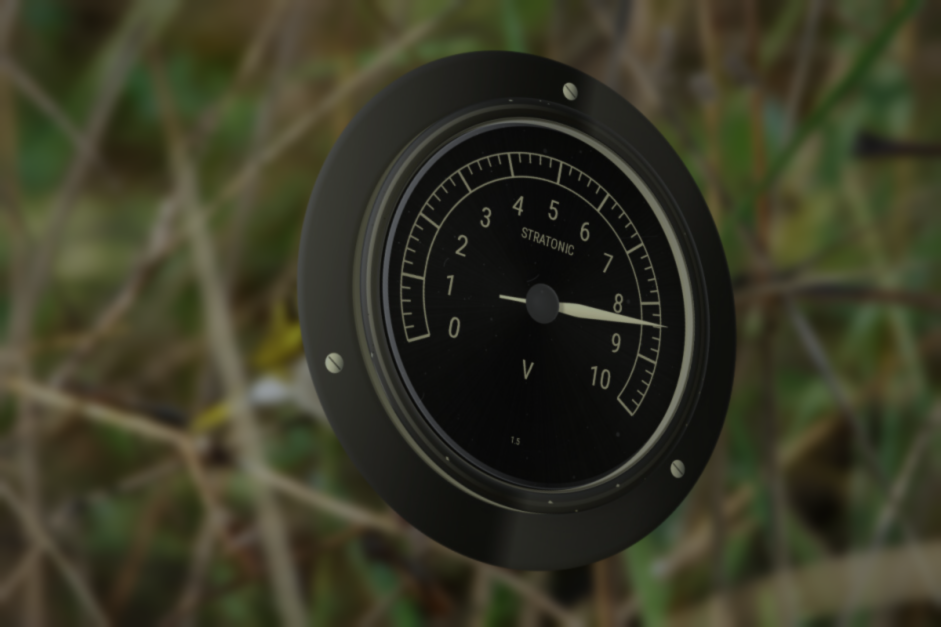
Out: 8.4V
